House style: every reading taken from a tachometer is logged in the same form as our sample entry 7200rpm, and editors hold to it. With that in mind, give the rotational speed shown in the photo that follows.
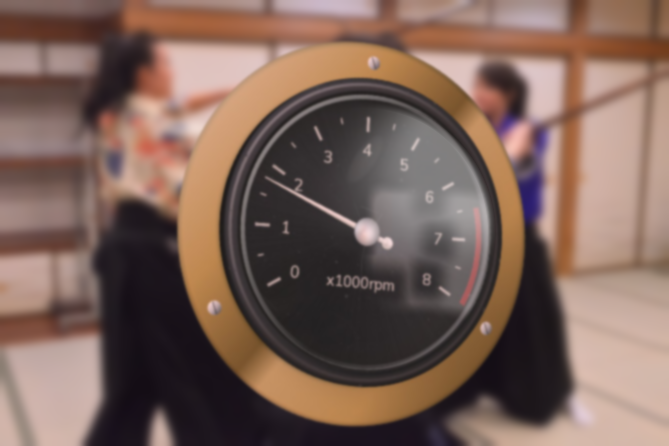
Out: 1750rpm
